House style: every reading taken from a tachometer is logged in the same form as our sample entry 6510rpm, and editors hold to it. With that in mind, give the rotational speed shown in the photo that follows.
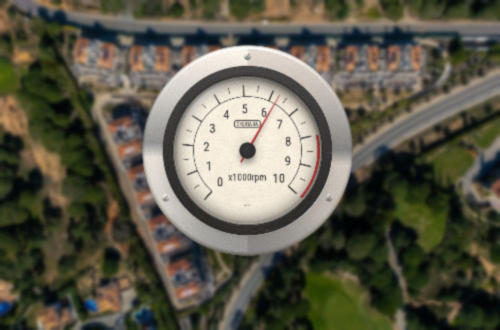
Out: 6250rpm
